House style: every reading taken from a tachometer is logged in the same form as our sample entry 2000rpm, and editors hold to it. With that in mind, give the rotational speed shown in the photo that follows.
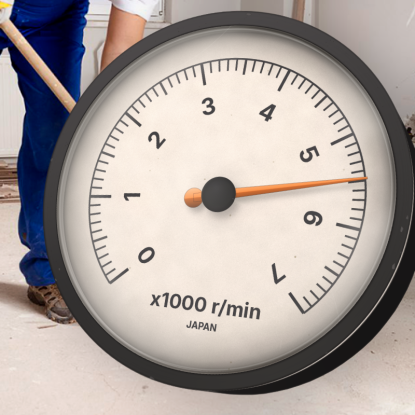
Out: 5500rpm
